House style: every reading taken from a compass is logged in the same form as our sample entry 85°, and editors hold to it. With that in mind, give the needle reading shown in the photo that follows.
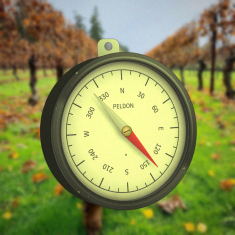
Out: 140°
